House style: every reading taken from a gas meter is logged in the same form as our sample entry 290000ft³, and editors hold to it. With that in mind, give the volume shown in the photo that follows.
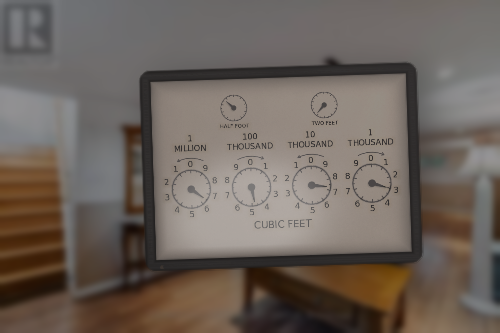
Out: 647300ft³
